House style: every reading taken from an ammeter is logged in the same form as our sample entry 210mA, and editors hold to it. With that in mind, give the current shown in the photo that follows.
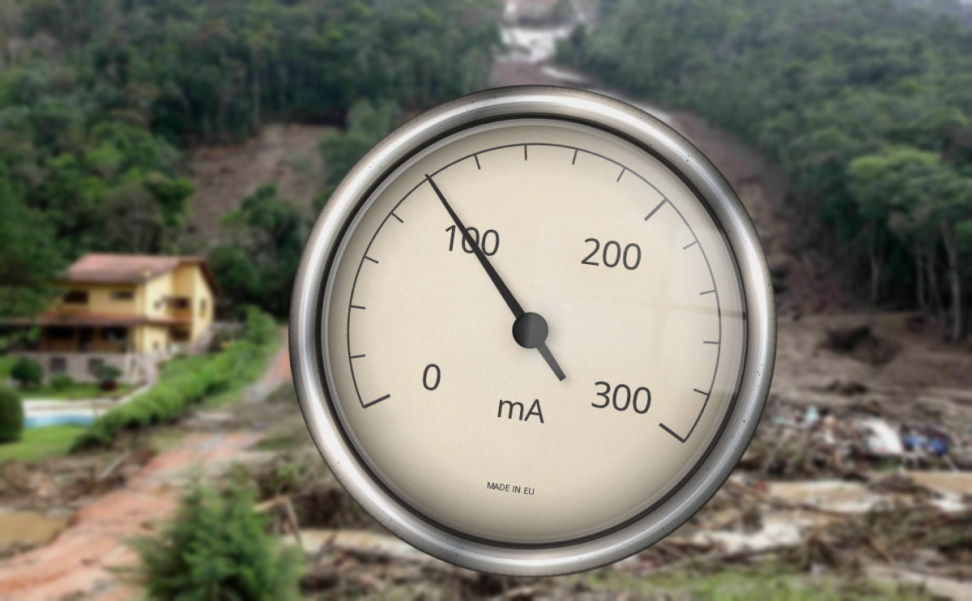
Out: 100mA
